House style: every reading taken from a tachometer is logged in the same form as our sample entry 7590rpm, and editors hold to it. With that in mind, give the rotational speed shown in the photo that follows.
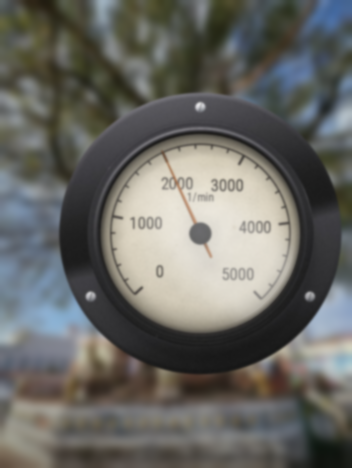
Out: 2000rpm
